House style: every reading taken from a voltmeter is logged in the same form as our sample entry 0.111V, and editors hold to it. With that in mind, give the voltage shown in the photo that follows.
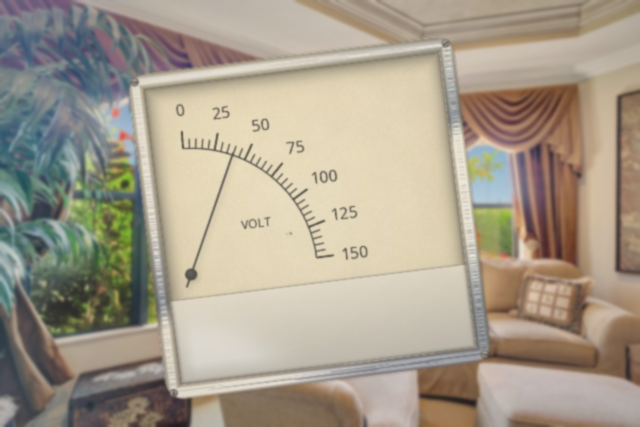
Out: 40V
